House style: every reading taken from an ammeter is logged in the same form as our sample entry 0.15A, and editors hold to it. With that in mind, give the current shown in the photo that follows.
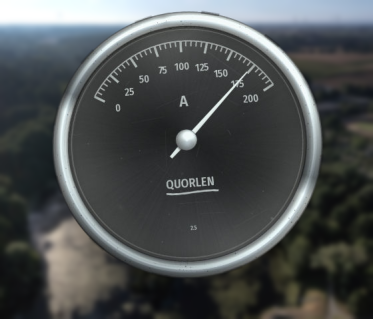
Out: 175A
